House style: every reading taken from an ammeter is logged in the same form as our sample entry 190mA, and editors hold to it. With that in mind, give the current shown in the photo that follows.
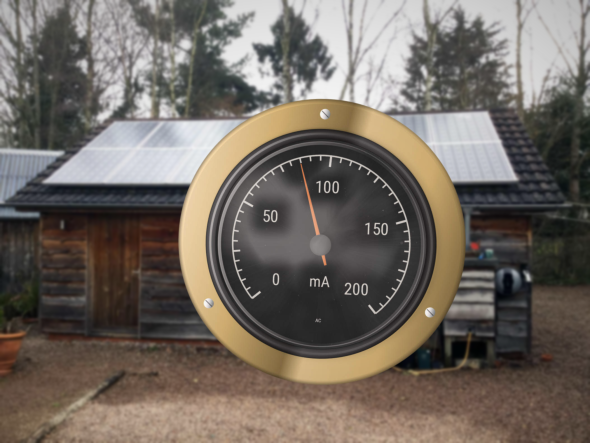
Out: 85mA
